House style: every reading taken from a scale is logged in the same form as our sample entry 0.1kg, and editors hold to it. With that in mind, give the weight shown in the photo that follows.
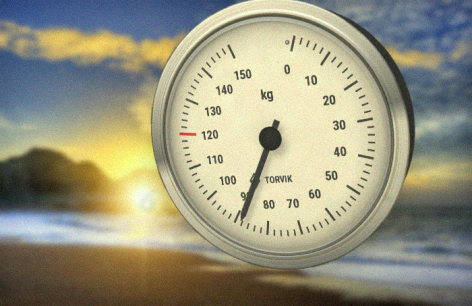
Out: 88kg
